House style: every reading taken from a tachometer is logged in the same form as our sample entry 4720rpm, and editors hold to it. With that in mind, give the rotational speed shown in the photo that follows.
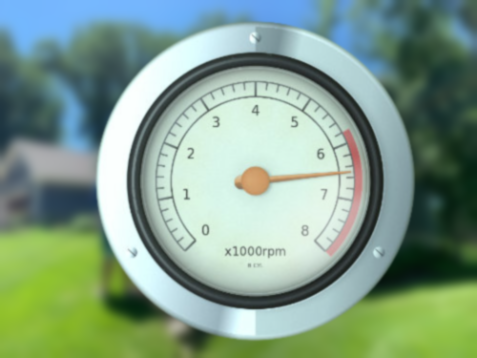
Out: 6500rpm
